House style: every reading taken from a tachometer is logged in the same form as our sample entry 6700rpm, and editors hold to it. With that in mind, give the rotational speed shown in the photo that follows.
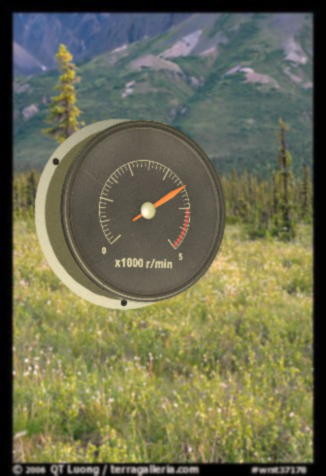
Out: 3500rpm
